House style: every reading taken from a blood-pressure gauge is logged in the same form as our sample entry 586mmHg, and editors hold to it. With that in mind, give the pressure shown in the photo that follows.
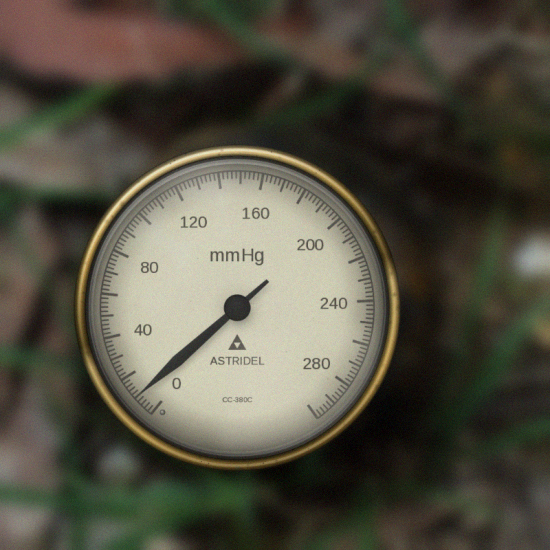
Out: 10mmHg
